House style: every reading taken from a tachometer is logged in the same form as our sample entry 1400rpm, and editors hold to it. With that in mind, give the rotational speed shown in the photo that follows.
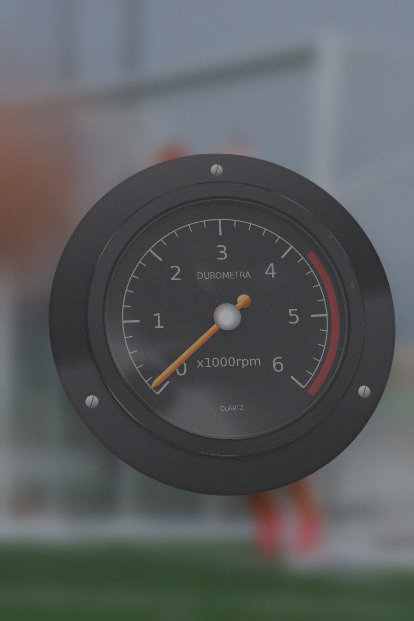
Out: 100rpm
